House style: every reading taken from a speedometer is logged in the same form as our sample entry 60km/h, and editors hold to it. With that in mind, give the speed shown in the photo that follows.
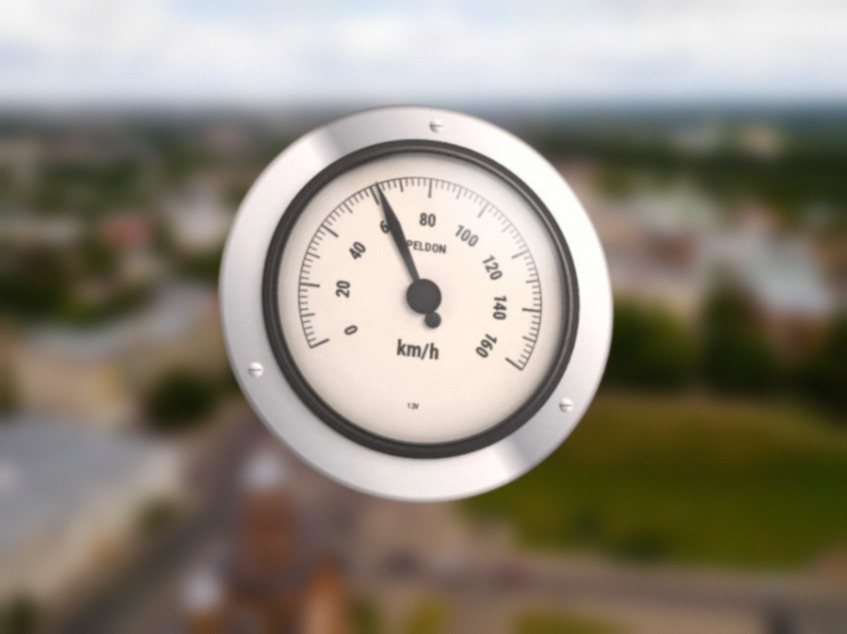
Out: 62km/h
